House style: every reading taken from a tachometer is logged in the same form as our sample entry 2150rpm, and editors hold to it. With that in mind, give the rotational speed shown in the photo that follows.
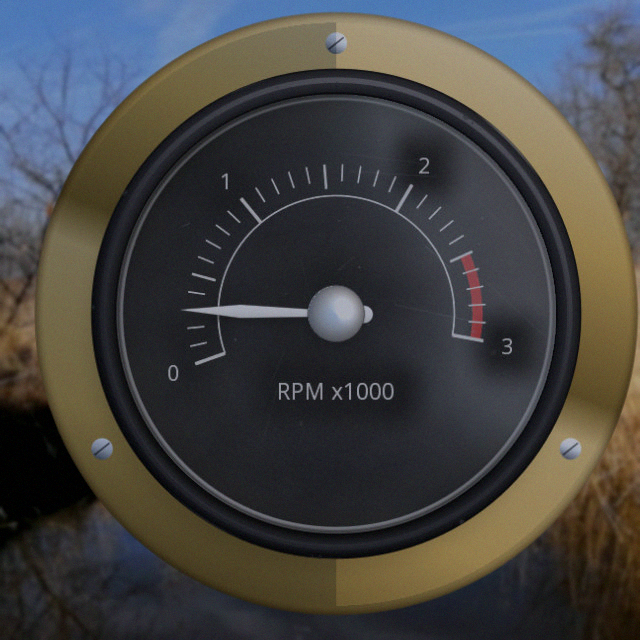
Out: 300rpm
